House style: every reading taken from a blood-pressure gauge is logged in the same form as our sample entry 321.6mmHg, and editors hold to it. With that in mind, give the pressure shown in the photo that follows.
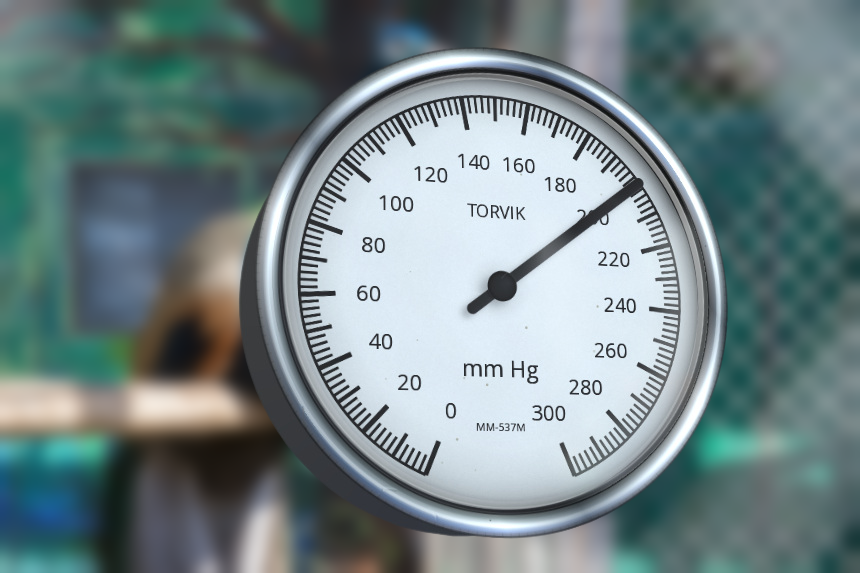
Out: 200mmHg
